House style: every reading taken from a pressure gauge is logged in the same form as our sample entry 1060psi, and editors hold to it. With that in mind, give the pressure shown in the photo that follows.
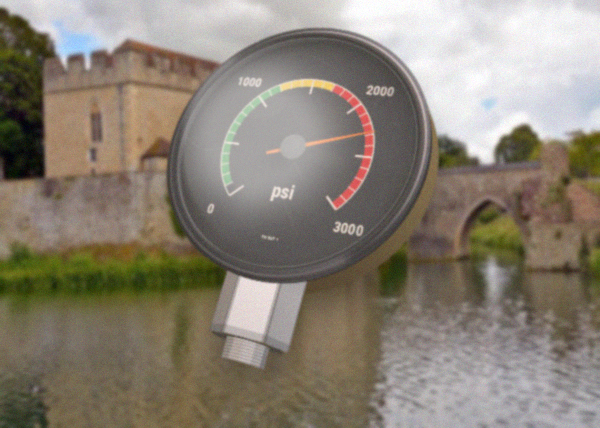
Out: 2300psi
